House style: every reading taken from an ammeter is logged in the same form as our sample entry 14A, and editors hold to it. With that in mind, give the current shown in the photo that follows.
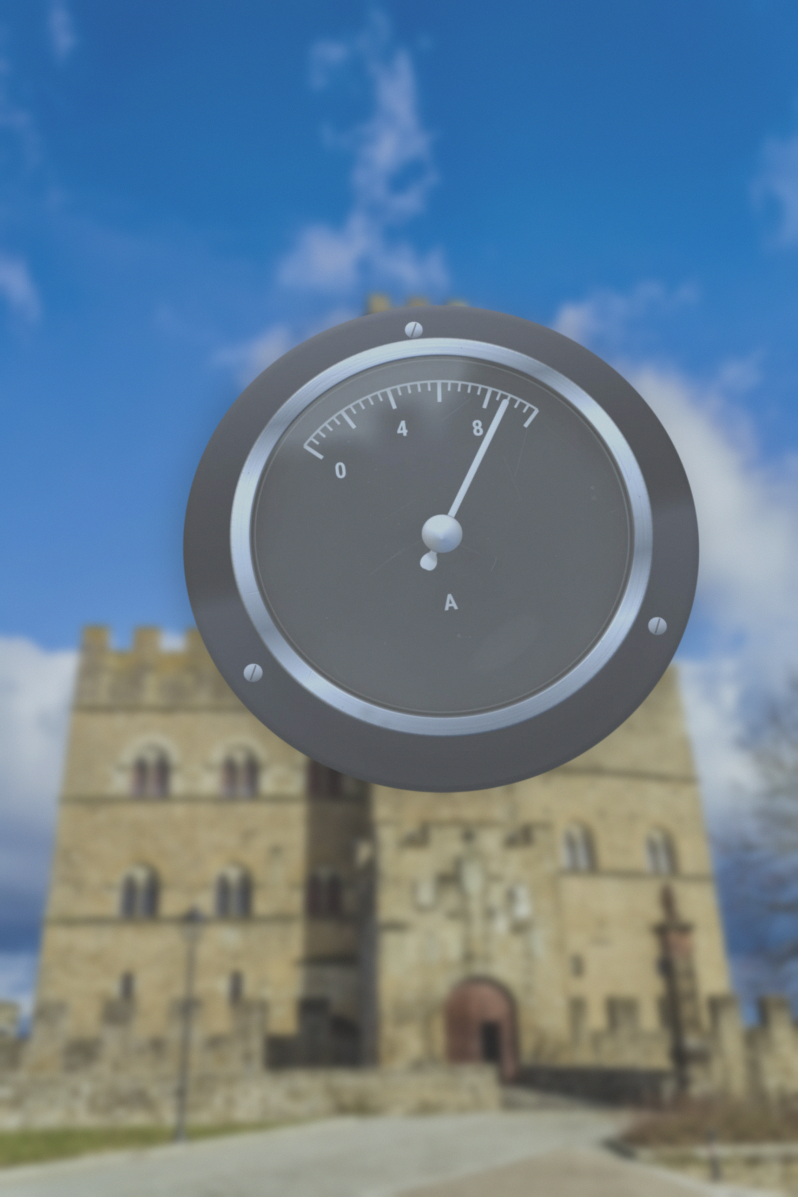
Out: 8.8A
